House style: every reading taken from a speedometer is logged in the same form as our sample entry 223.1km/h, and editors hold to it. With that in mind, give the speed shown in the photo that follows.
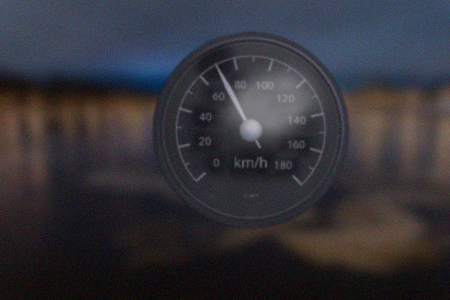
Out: 70km/h
